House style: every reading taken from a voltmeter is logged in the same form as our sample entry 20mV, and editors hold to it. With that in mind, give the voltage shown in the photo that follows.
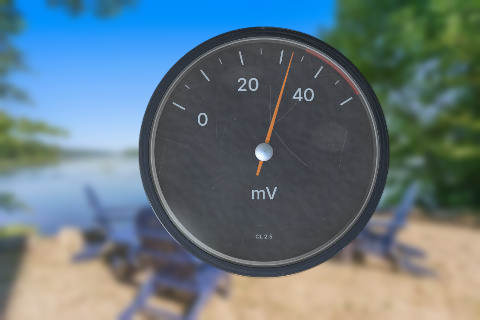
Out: 32.5mV
